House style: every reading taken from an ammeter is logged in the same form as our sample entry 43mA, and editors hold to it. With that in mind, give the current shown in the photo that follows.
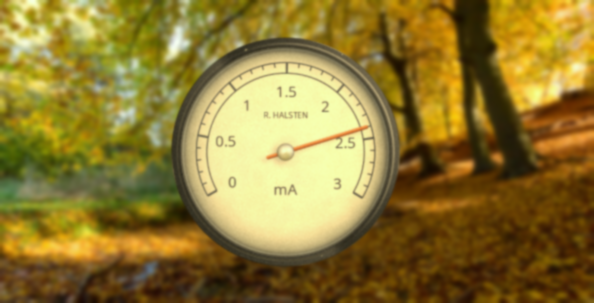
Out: 2.4mA
